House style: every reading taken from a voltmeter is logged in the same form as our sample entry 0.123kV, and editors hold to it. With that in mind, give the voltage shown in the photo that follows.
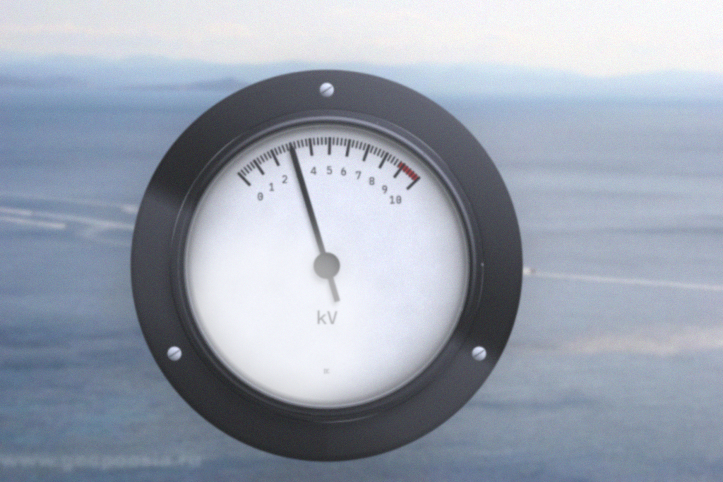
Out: 3kV
